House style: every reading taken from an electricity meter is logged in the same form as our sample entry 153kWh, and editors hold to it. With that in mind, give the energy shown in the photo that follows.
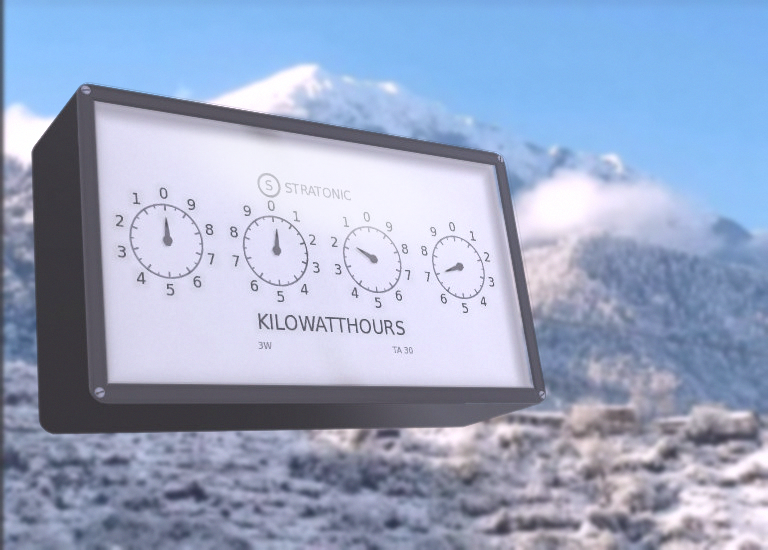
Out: 17kWh
